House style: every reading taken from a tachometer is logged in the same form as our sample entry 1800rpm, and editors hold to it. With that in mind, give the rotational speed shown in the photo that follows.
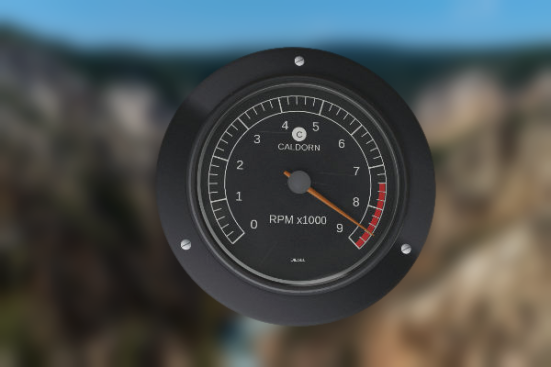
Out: 8600rpm
